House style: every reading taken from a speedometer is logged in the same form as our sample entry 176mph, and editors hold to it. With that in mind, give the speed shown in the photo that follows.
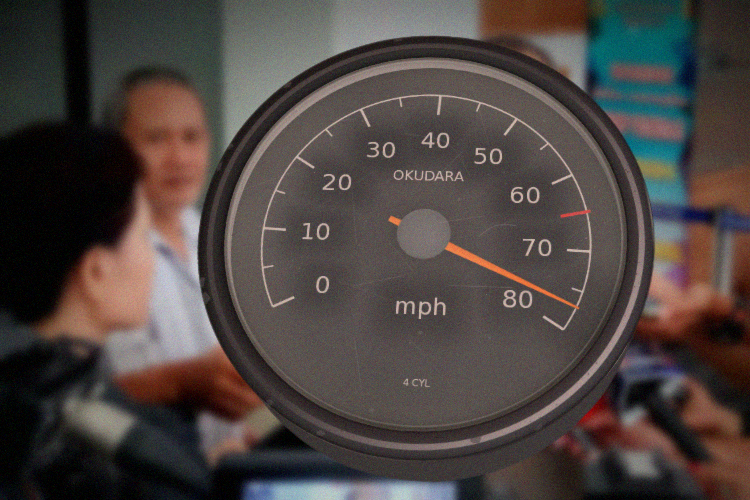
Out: 77.5mph
